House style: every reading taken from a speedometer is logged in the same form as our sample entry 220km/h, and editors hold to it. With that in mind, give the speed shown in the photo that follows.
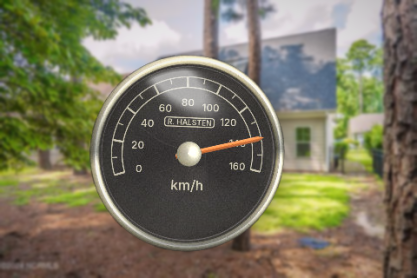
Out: 140km/h
